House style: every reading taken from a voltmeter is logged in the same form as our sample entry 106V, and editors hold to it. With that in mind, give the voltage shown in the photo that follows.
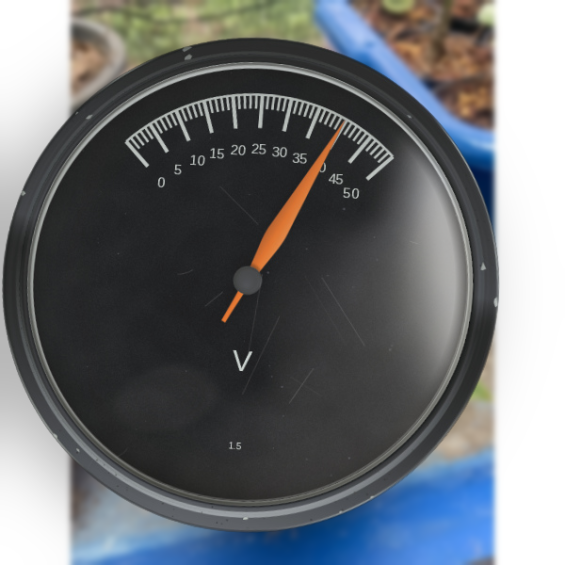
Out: 40V
